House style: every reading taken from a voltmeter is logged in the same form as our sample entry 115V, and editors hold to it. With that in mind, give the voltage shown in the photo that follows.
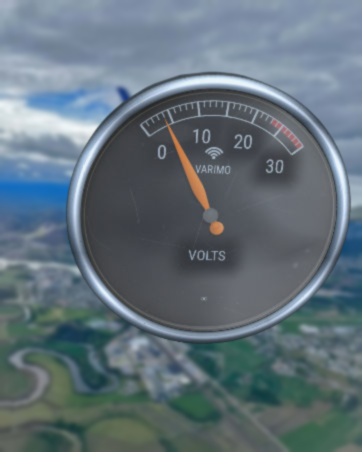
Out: 4V
